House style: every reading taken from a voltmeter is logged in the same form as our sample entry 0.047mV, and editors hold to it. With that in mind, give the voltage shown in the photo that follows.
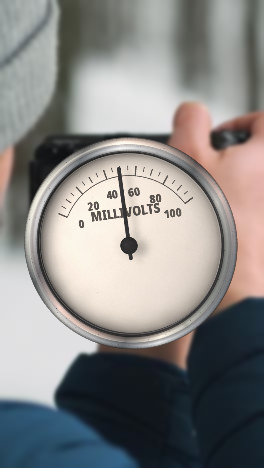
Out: 50mV
